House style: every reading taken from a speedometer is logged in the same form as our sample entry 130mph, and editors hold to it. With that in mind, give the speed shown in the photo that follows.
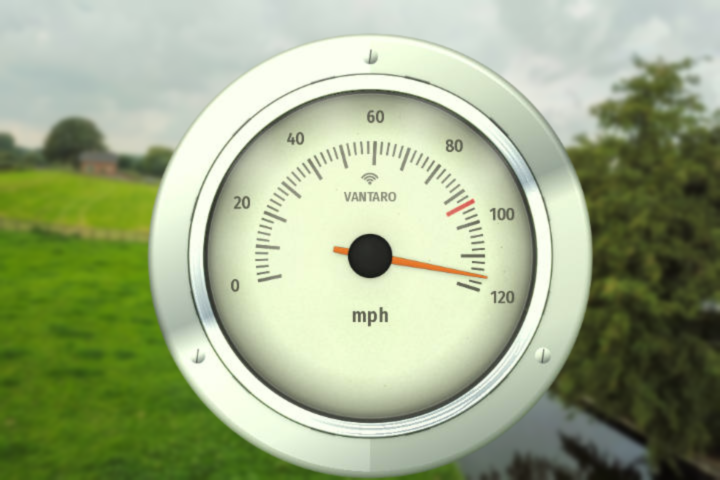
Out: 116mph
